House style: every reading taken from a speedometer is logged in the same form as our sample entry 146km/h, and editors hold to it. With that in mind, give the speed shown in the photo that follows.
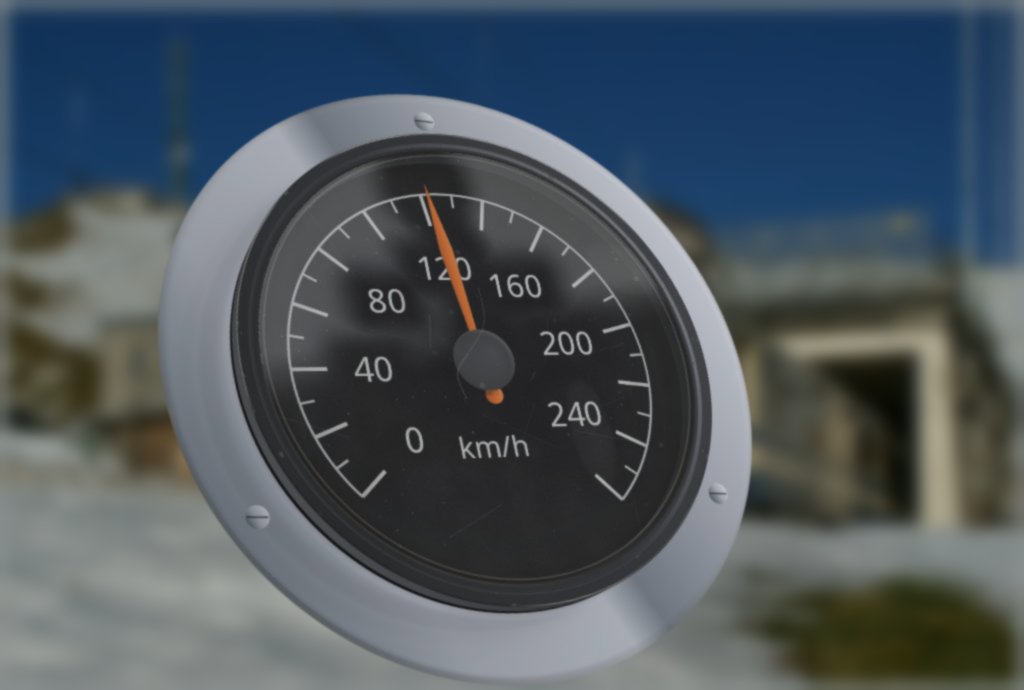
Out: 120km/h
